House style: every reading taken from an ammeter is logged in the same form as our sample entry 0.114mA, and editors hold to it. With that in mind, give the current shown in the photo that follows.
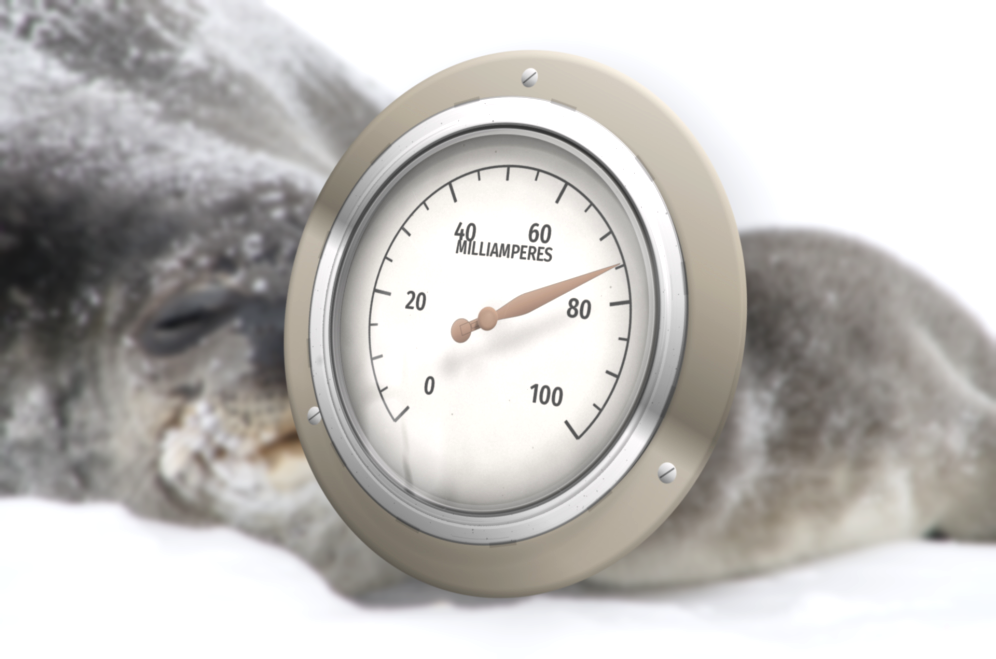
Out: 75mA
